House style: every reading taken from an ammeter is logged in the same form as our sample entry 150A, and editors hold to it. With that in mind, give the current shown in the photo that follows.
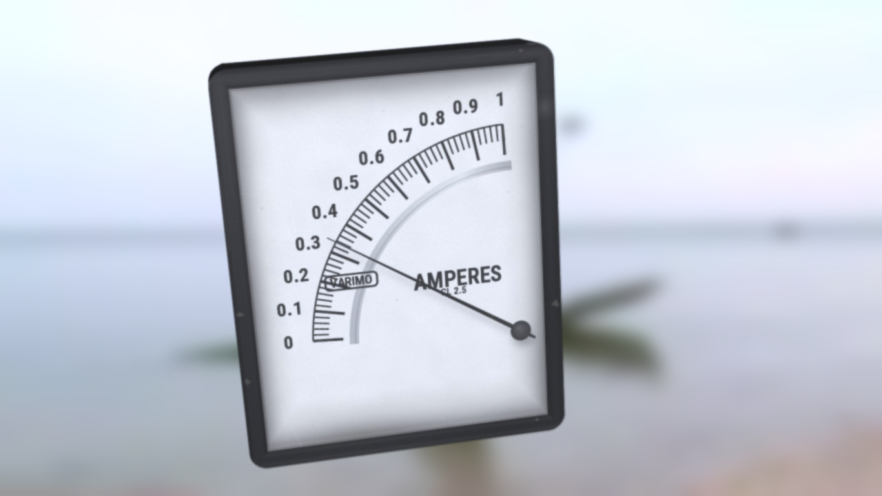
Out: 0.34A
